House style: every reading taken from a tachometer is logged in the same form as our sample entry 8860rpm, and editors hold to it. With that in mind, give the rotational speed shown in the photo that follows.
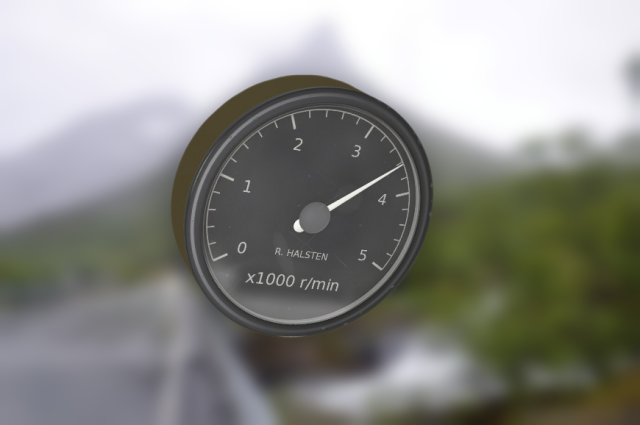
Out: 3600rpm
